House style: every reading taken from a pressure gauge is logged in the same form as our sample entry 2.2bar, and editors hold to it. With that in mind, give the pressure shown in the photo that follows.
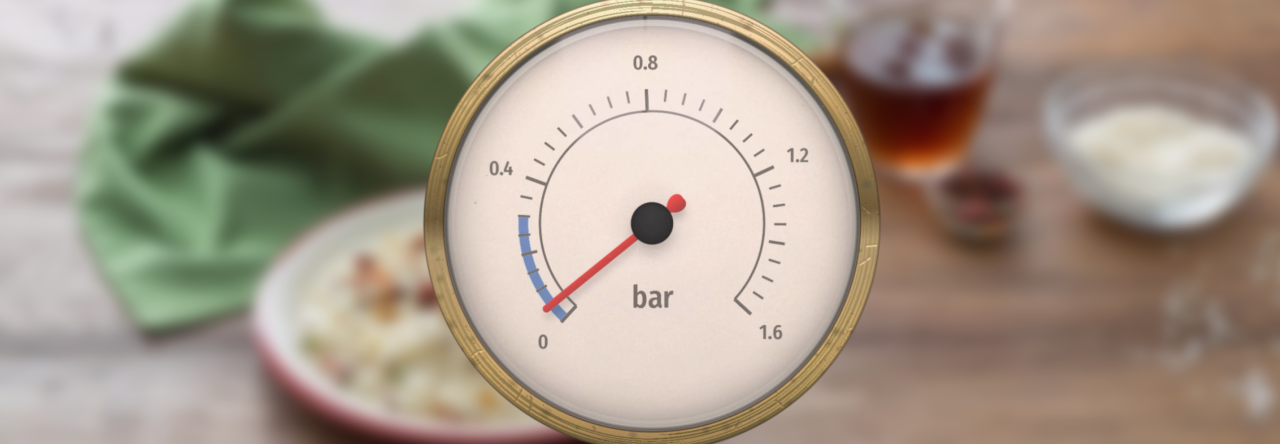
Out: 0.05bar
